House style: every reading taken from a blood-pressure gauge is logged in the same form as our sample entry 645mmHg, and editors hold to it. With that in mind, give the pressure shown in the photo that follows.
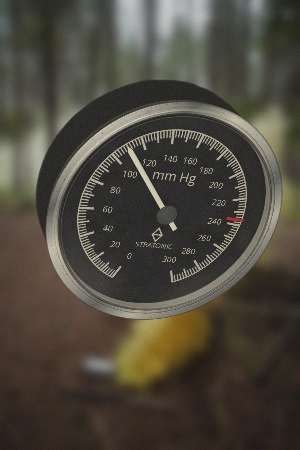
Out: 110mmHg
